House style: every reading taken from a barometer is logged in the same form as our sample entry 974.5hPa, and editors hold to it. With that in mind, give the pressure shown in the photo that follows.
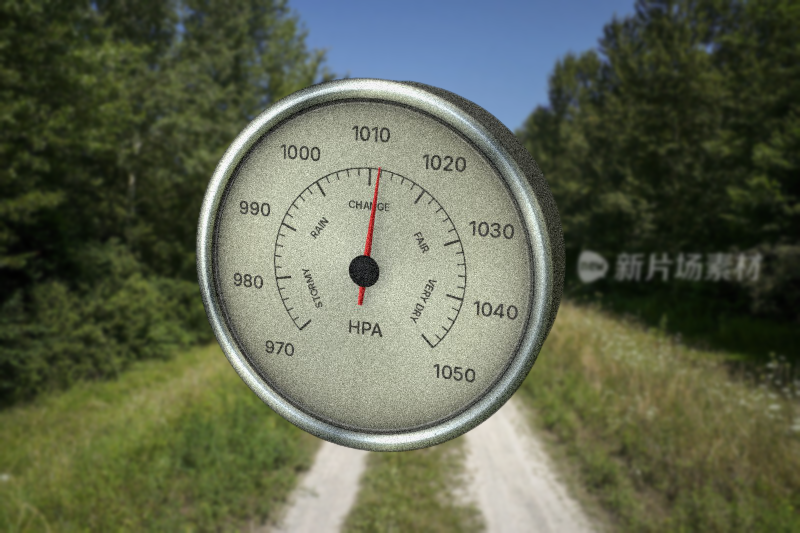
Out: 1012hPa
